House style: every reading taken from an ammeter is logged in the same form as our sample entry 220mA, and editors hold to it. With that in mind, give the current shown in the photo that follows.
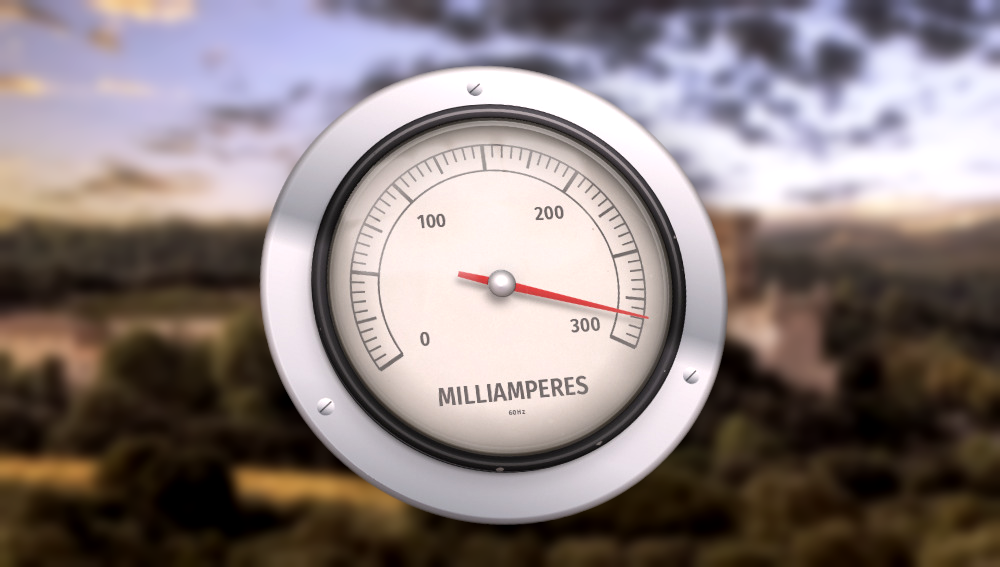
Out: 285mA
